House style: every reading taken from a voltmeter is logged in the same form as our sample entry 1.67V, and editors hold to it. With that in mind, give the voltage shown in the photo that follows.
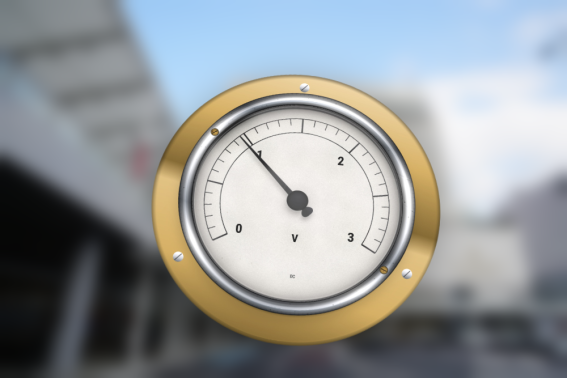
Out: 0.95V
